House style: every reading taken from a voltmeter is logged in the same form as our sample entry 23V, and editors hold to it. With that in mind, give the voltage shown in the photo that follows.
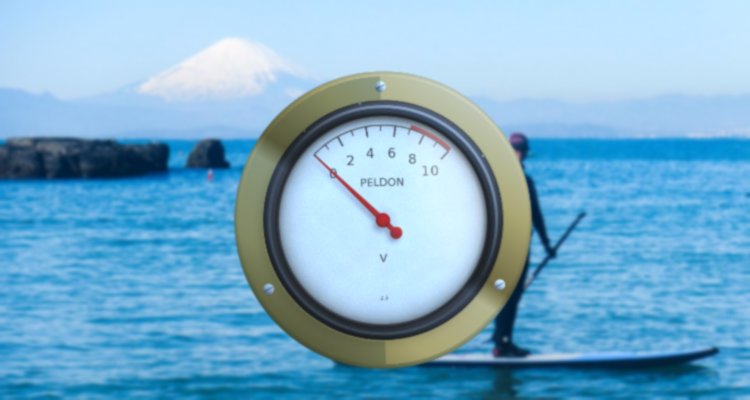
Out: 0V
